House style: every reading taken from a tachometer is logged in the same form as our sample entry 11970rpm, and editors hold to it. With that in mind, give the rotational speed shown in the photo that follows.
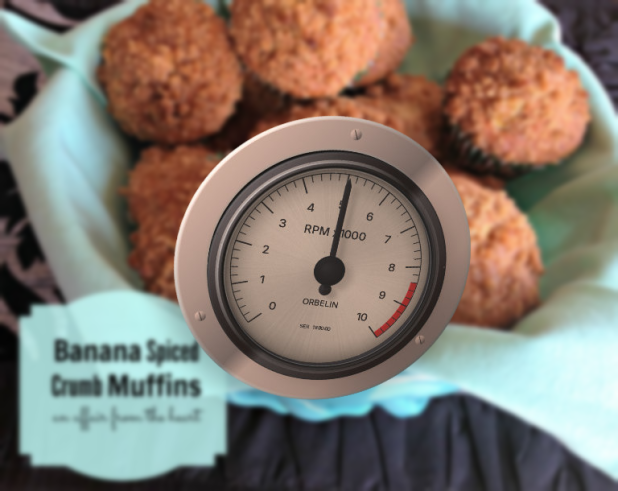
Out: 5000rpm
